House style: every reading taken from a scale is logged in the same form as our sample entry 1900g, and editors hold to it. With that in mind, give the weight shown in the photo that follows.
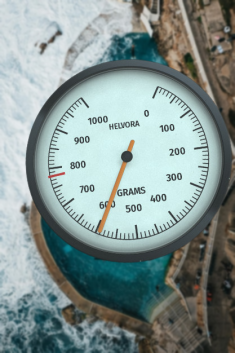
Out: 590g
